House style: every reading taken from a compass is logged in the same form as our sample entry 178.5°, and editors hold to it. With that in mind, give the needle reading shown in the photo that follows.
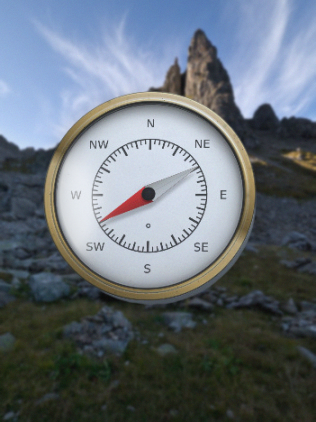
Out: 240°
